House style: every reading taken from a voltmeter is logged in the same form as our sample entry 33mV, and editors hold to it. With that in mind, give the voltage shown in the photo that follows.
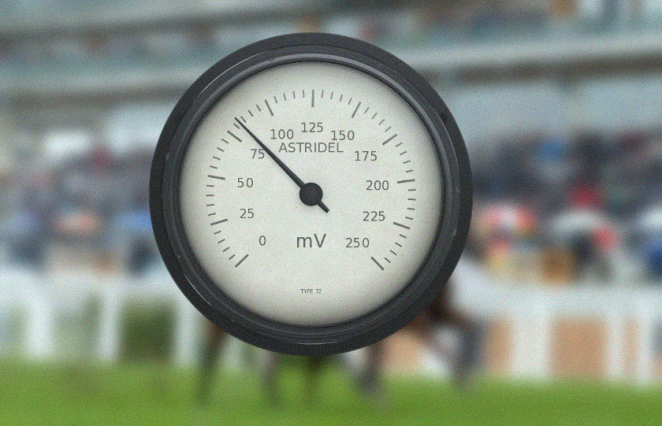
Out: 82.5mV
